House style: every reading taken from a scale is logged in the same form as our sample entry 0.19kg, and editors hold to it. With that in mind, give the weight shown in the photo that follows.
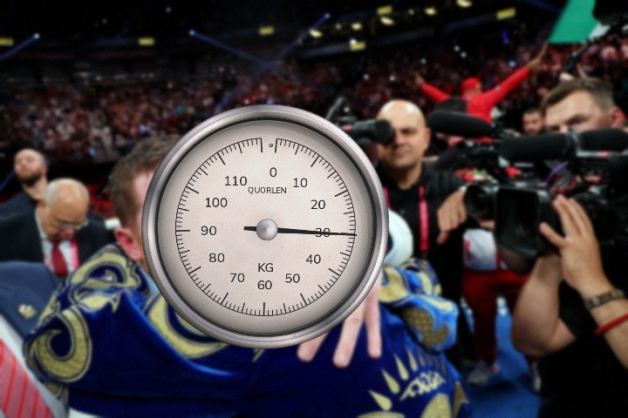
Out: 30kg
